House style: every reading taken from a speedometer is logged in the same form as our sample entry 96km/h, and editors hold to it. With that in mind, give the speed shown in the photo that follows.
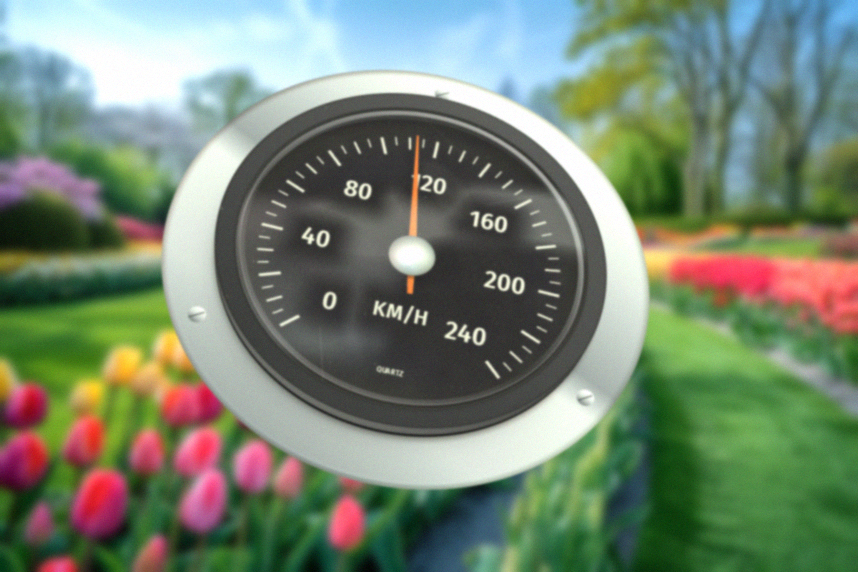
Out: 112.5km/h
